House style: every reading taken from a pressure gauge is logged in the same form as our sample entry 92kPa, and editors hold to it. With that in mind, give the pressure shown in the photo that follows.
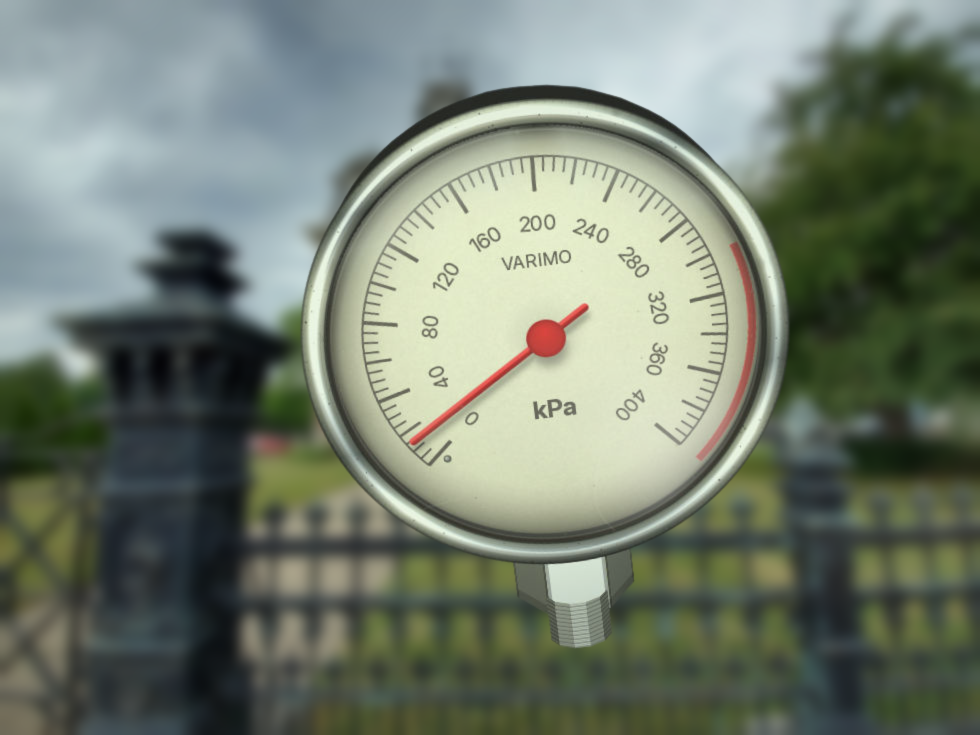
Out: 15kPa
